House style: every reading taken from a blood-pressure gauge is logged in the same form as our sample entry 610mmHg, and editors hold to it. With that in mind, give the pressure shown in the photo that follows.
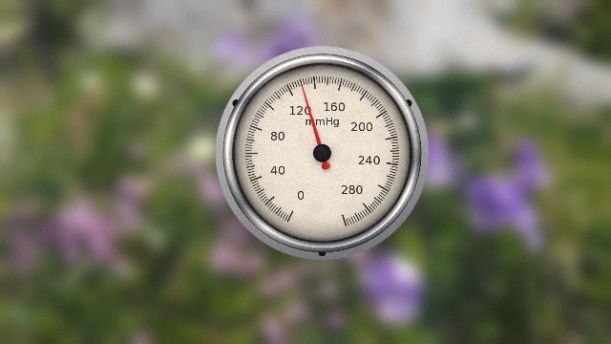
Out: 130mmHg
